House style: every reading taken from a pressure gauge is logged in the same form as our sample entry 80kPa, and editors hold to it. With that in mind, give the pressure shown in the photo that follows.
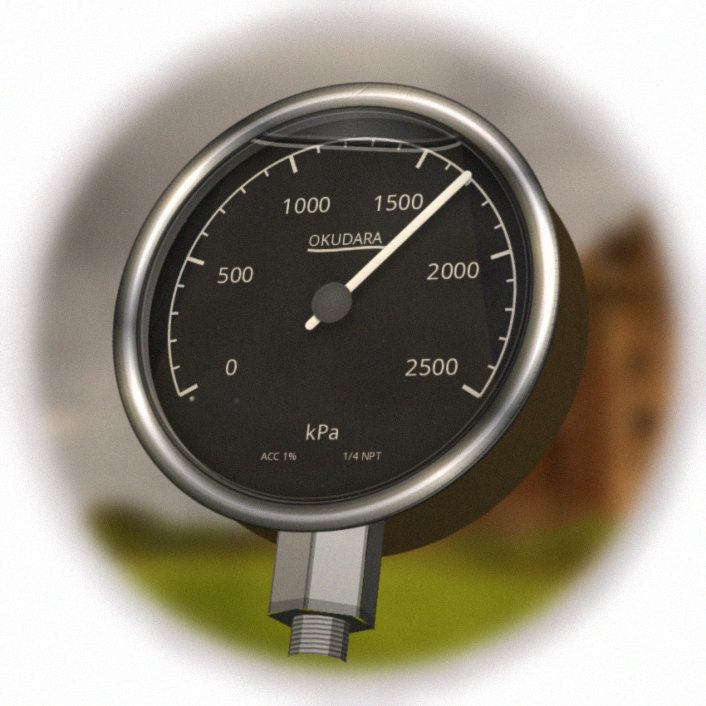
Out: 1700kPa
